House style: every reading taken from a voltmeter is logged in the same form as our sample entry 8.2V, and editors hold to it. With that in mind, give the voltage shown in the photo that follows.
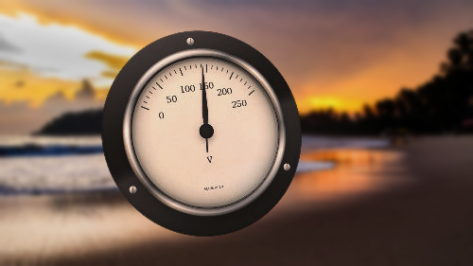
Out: 140V
